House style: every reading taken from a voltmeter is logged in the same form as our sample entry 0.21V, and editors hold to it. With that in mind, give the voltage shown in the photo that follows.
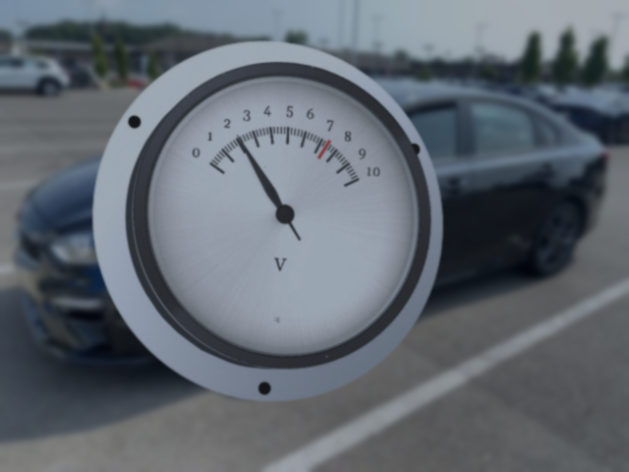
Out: 2V
